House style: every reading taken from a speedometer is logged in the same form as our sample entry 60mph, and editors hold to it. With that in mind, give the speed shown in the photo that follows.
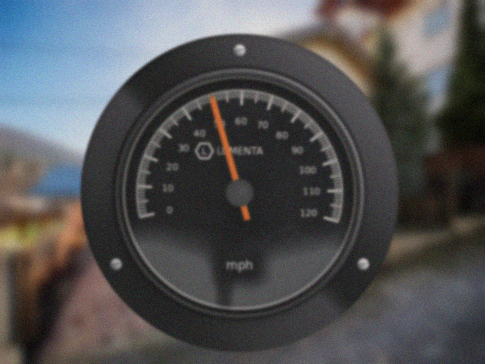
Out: 50mph
